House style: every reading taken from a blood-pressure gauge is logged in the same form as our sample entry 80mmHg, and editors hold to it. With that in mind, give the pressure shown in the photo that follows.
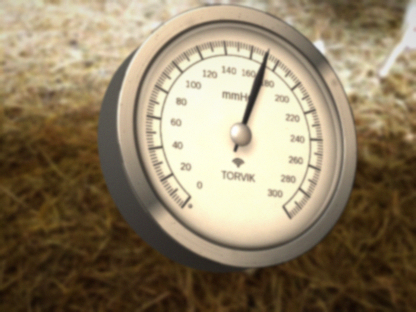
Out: 170mmHg
